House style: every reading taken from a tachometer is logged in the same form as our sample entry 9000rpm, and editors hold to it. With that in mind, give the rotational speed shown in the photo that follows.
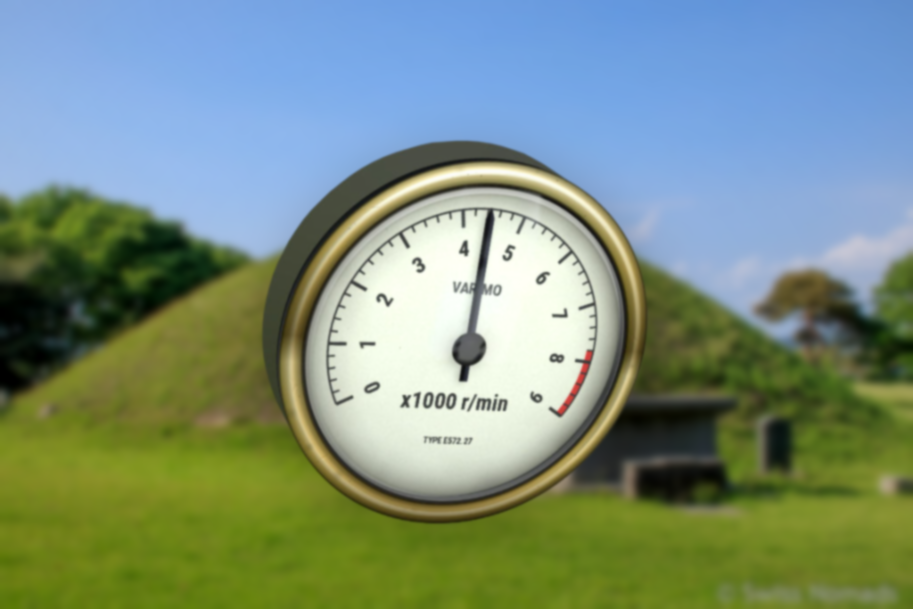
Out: 4400rpm
